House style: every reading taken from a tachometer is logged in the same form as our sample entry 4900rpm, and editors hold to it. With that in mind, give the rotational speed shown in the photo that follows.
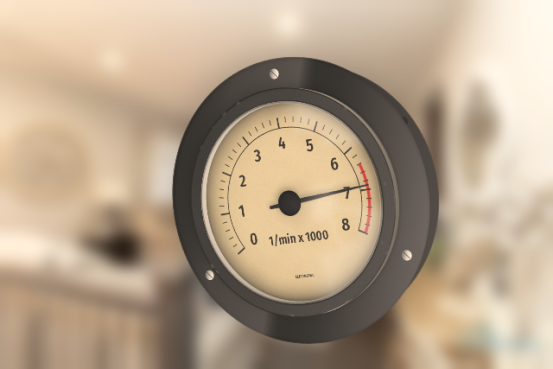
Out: 6900rpm
